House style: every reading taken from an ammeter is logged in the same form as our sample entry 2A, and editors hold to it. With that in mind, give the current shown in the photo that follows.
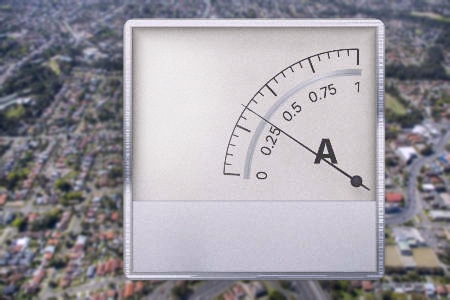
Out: 0.35A
